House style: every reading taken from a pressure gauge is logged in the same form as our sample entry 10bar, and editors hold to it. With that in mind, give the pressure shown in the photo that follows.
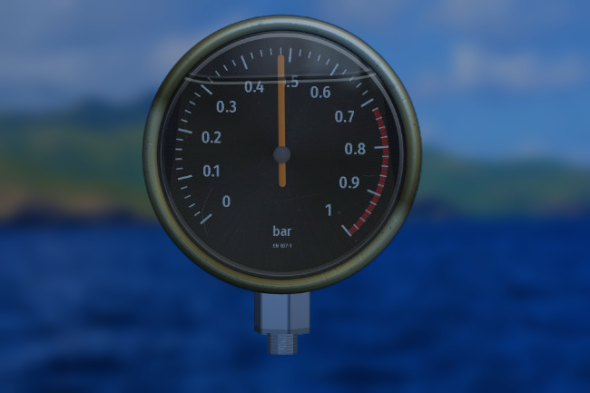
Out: 0.48bar
